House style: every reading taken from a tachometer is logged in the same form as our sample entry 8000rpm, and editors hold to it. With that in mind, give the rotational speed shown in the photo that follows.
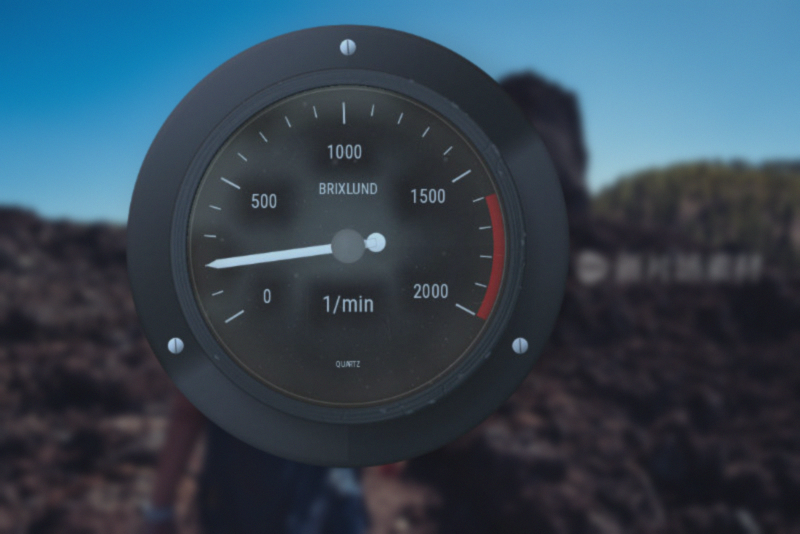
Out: 200rpm
